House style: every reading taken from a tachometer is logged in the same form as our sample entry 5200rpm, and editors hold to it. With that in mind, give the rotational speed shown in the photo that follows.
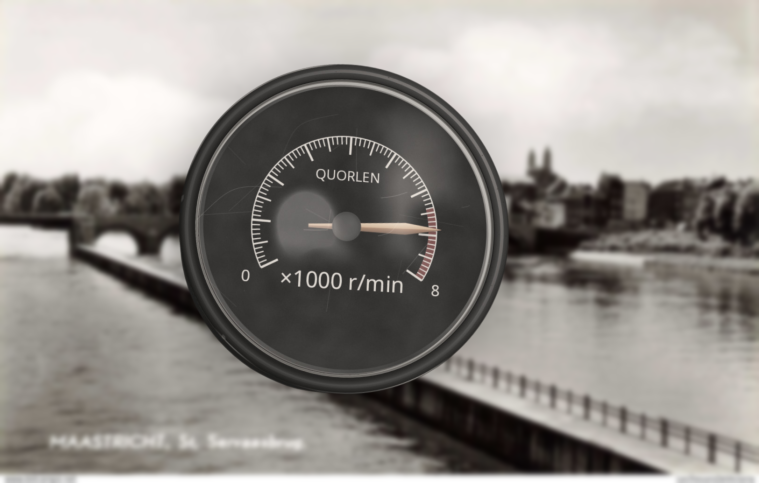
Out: 6900rpm
